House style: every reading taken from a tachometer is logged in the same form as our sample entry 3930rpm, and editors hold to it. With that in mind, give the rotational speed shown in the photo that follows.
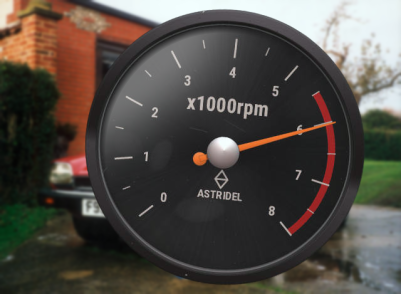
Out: 6000rpm
